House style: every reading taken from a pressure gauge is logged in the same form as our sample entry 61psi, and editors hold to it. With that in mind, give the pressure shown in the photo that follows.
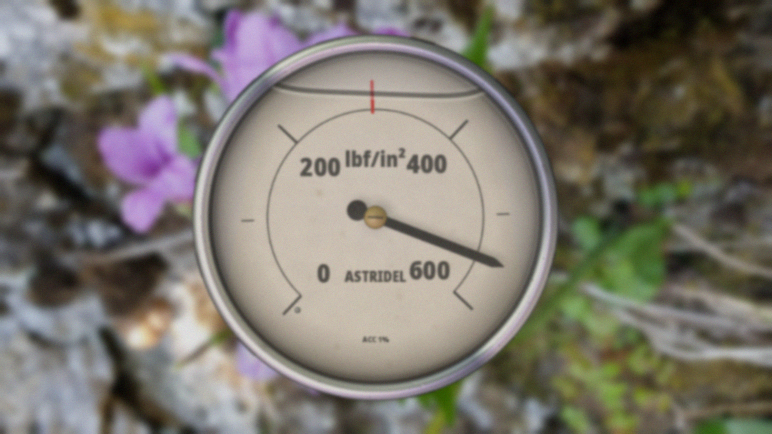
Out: 550psi
